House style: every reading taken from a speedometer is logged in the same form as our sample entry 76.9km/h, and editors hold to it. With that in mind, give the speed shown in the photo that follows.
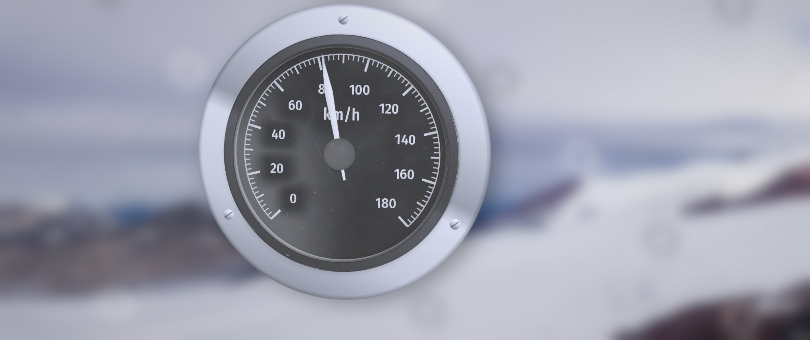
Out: 82km/h
